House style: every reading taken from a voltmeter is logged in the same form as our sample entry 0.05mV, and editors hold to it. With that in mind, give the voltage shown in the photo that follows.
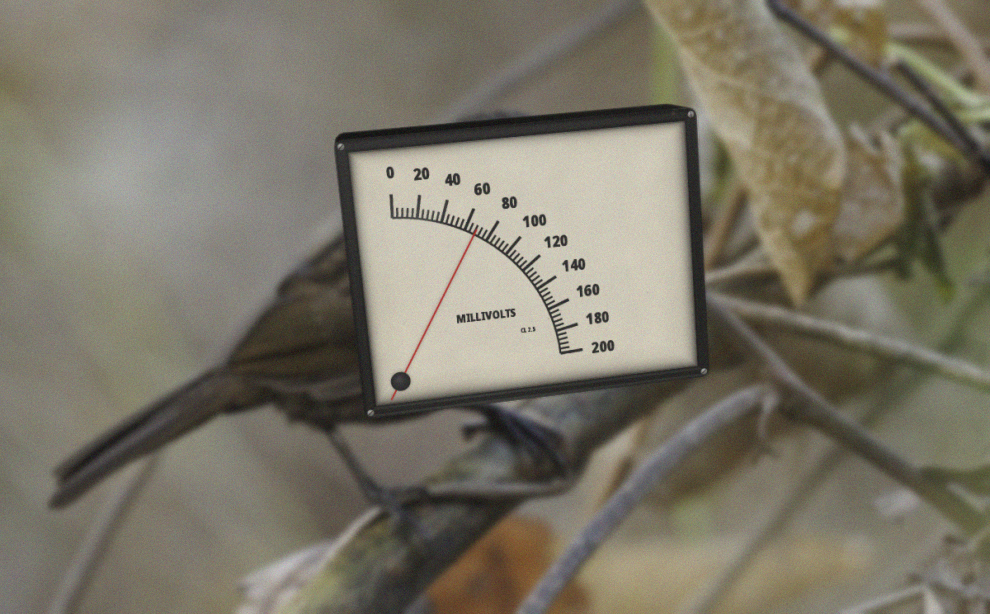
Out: 68mV
